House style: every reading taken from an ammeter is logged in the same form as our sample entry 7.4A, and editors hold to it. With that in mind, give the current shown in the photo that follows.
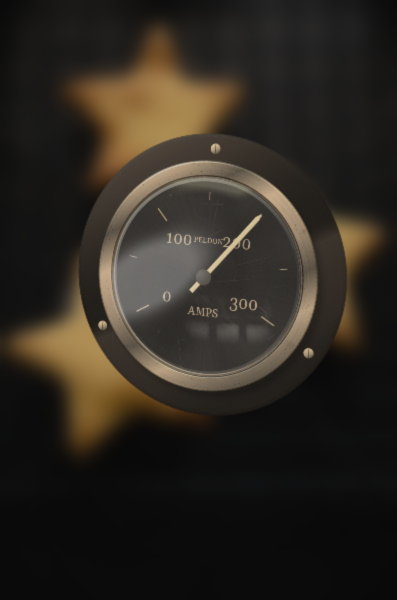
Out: 200A
